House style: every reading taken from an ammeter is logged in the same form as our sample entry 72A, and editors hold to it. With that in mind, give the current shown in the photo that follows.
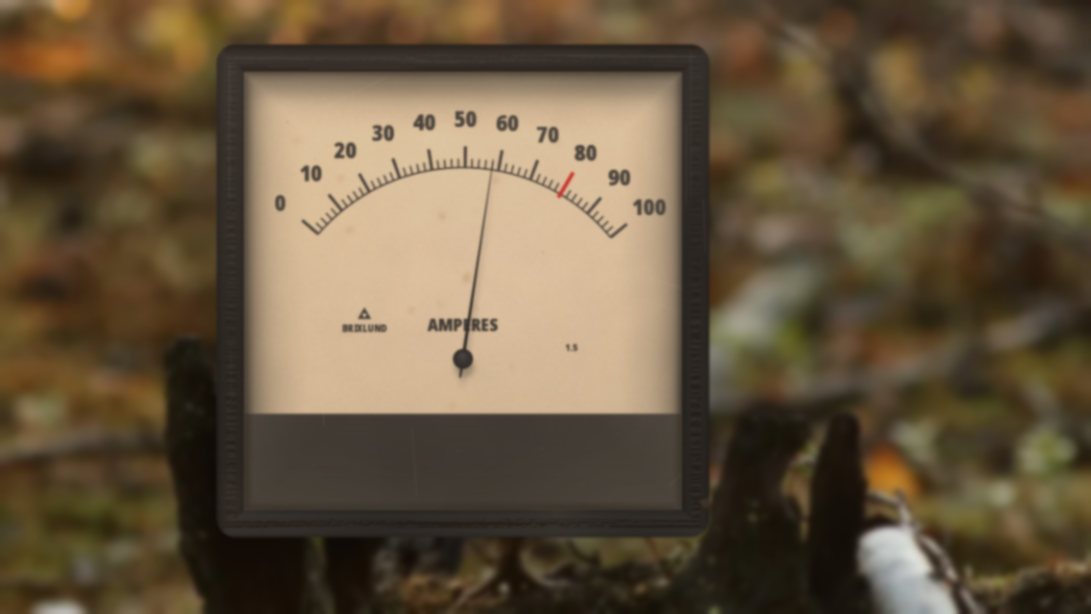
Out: 58A
